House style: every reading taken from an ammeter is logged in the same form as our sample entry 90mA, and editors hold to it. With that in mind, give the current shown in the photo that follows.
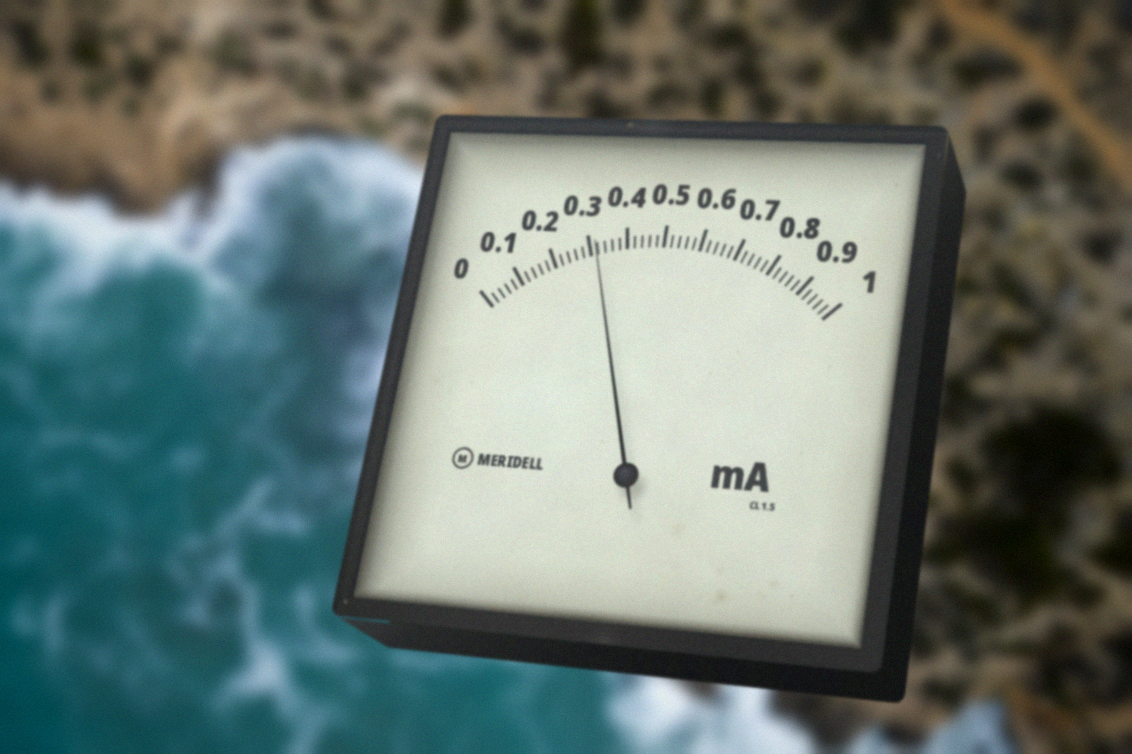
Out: 0.32mA
